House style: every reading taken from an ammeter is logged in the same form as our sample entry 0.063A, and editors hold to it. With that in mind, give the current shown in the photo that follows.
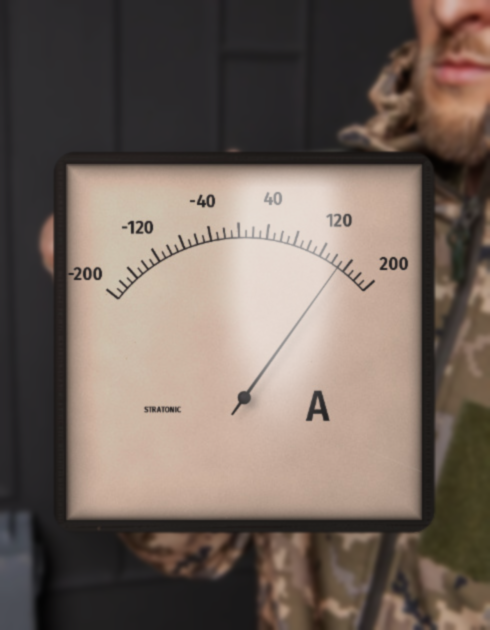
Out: 150A
